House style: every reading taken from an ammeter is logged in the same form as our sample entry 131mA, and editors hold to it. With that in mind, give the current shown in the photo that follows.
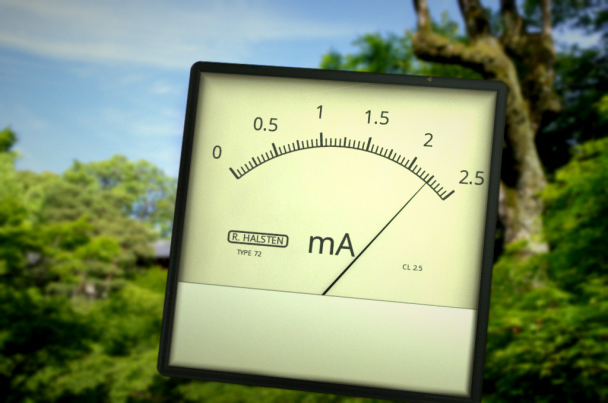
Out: 2.25mA
